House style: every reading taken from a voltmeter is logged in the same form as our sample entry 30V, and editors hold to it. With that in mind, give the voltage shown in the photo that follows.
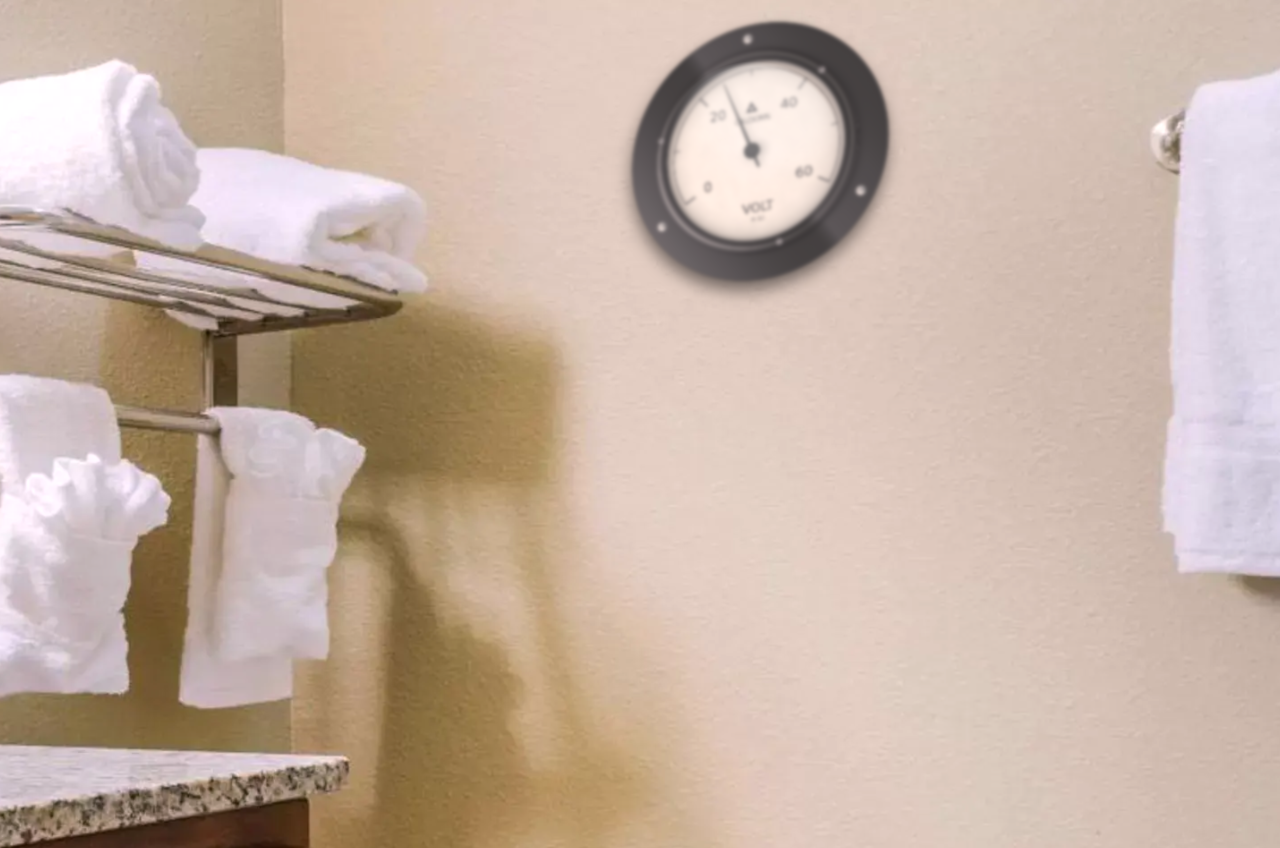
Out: 25V
